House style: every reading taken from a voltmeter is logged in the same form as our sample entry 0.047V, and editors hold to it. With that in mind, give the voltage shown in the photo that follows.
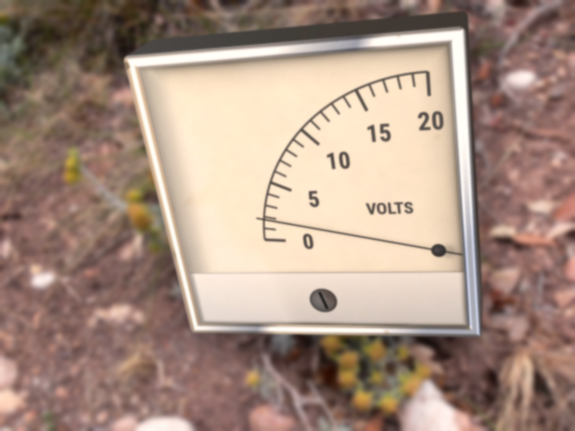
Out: 2V
